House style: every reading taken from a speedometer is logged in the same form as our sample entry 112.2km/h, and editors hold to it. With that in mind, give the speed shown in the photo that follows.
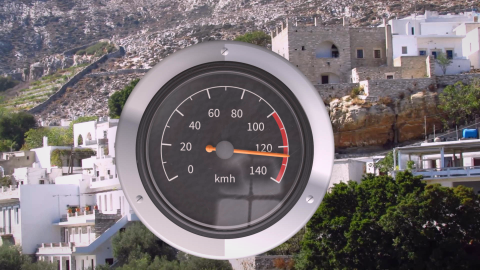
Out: 125km/h
